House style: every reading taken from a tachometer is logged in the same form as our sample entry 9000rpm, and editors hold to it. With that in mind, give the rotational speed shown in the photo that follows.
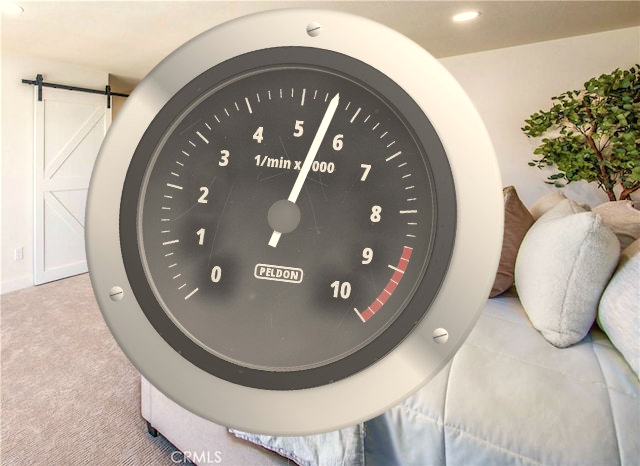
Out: 5600rpm
